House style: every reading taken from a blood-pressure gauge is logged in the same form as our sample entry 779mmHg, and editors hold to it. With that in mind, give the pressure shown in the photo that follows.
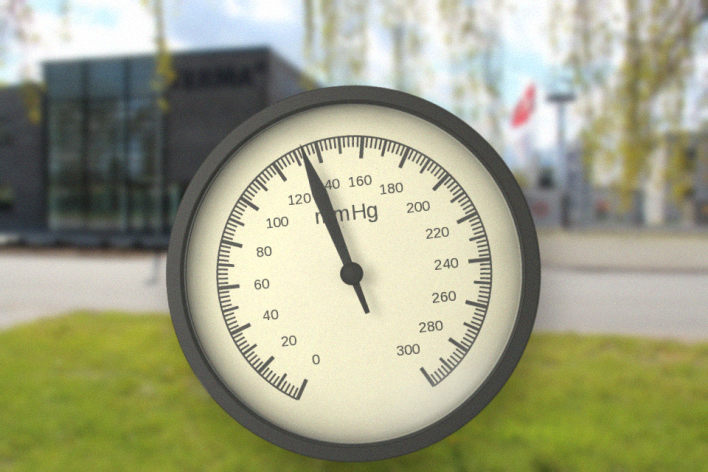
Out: 134mmHg
